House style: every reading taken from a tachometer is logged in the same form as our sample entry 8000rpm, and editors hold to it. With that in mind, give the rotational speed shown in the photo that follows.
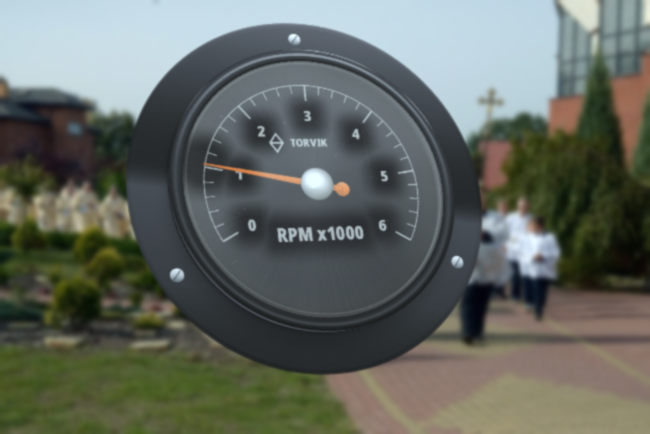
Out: 1000rpm
